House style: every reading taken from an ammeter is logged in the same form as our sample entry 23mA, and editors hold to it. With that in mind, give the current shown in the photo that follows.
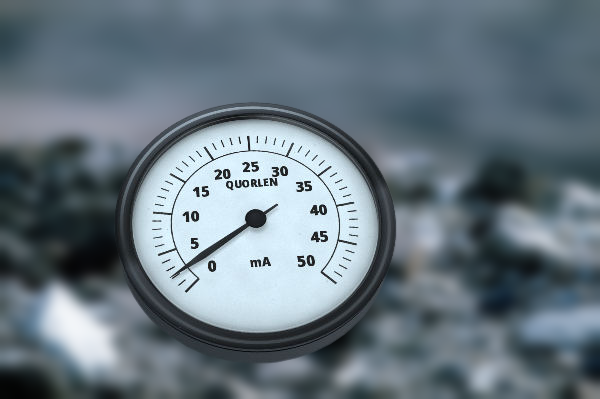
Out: 2mA
